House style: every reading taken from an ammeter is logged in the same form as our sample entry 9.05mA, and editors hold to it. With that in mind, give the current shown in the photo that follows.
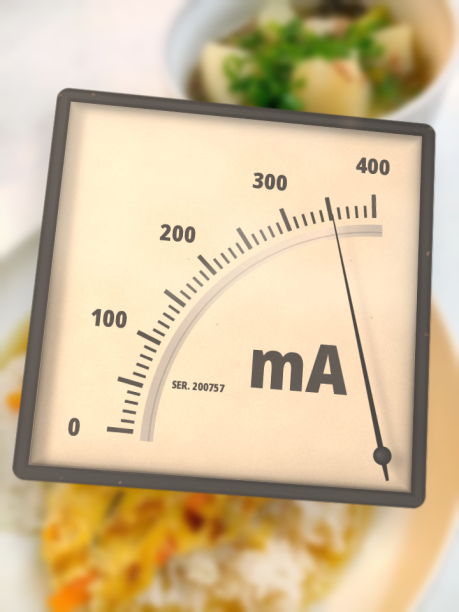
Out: 350mA
